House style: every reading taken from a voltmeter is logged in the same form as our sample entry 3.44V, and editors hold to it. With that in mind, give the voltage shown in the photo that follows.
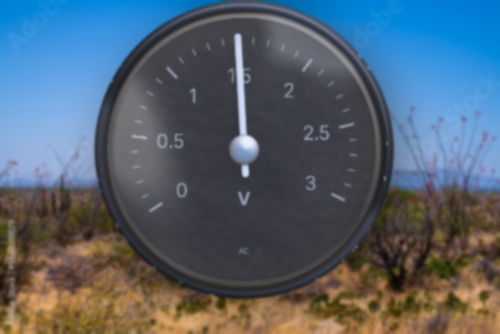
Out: 1.5V
